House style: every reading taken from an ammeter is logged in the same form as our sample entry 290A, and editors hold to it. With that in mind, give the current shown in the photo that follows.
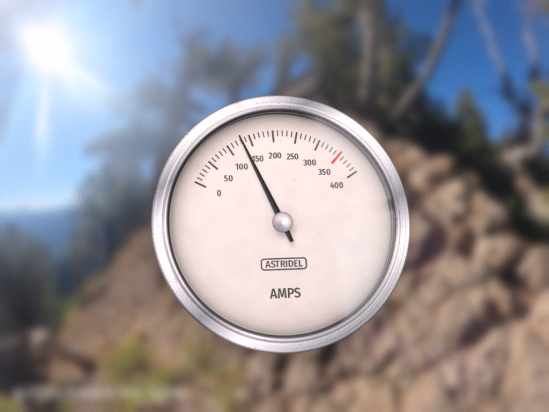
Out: 130A
